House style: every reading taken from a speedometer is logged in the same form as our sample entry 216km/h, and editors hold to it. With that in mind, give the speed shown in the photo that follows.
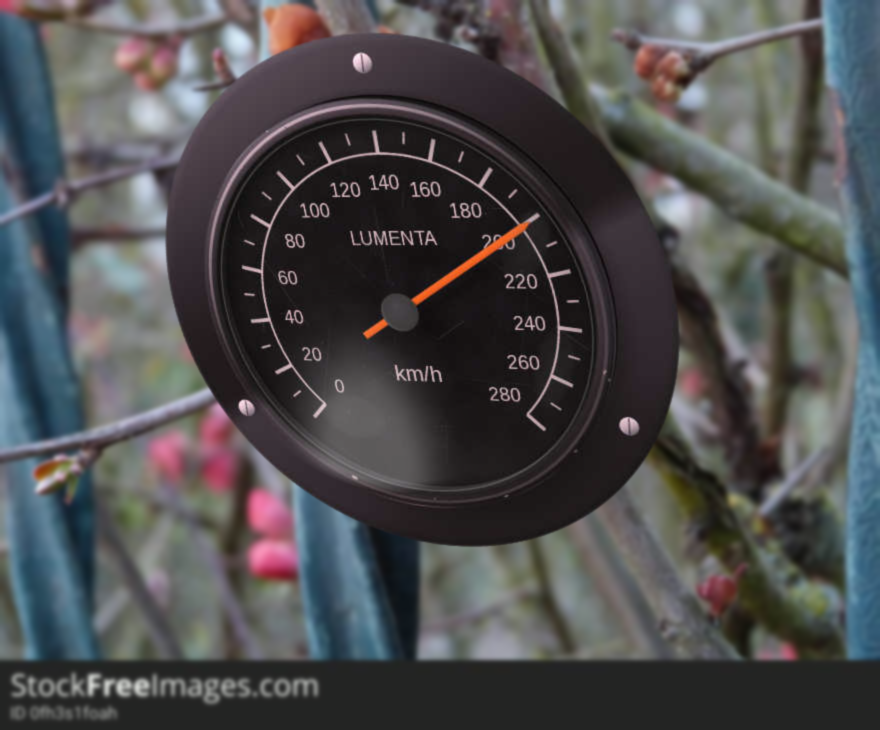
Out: 200km/h
